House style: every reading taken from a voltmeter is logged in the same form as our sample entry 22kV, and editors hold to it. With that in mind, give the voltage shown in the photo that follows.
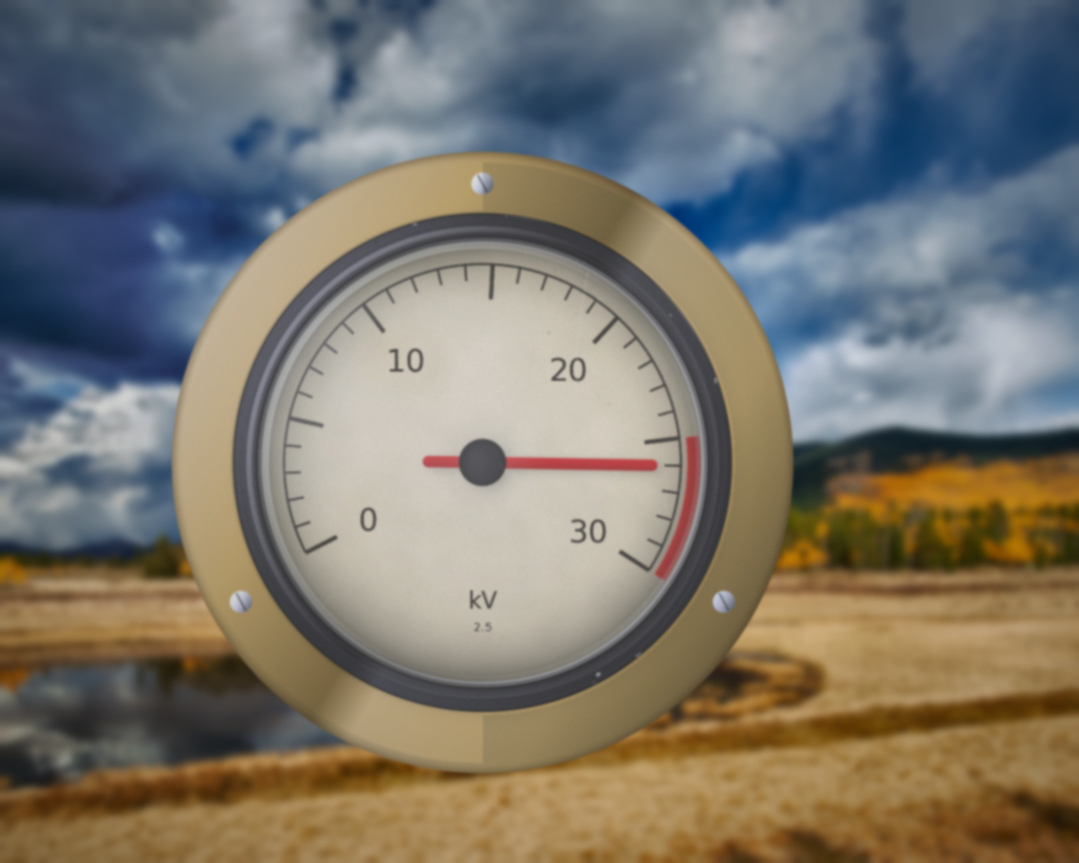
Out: 26kV
